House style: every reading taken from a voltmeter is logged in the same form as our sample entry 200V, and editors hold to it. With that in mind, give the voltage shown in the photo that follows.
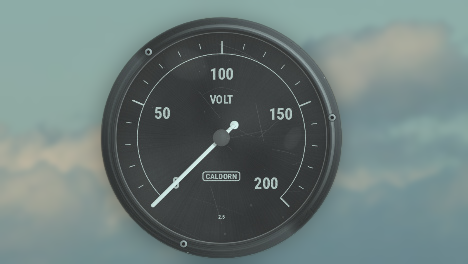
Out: 0V
